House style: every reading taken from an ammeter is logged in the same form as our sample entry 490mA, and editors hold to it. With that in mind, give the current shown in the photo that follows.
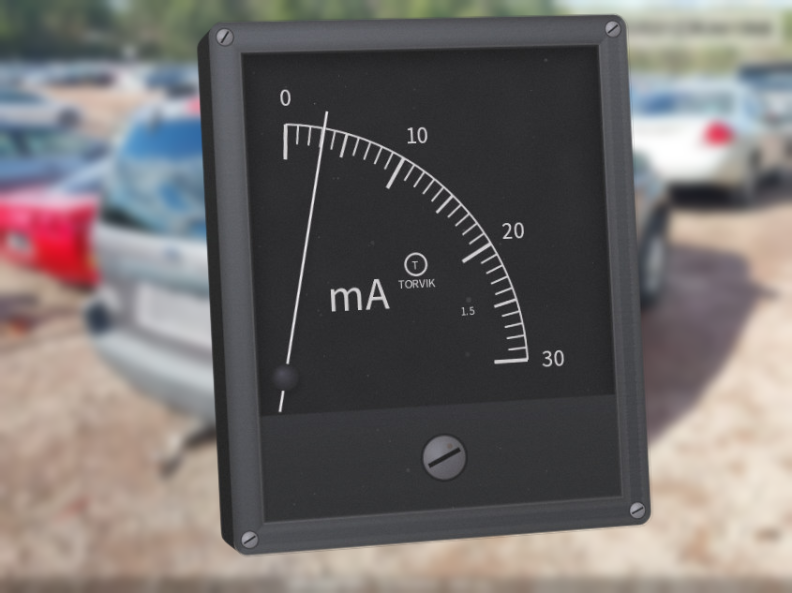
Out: 3mA
